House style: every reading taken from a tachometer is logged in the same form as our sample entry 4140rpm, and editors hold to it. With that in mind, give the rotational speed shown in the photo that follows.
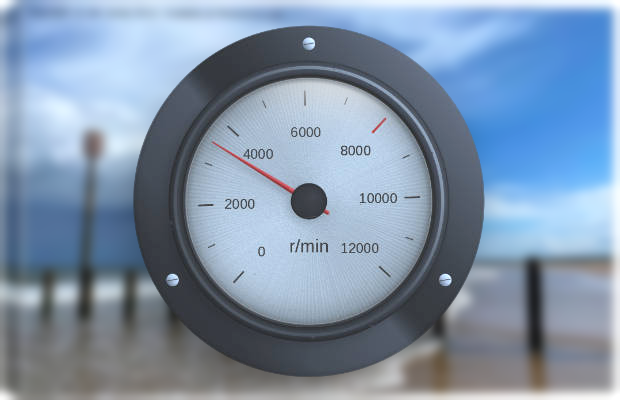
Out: 3500rpm
